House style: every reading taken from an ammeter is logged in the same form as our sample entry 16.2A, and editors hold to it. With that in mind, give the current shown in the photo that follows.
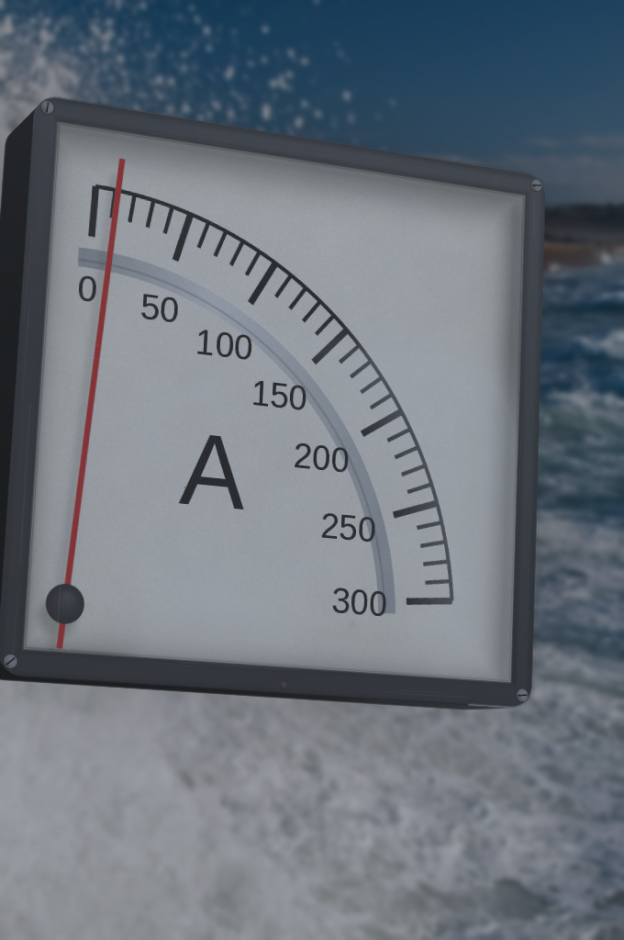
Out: 10A
